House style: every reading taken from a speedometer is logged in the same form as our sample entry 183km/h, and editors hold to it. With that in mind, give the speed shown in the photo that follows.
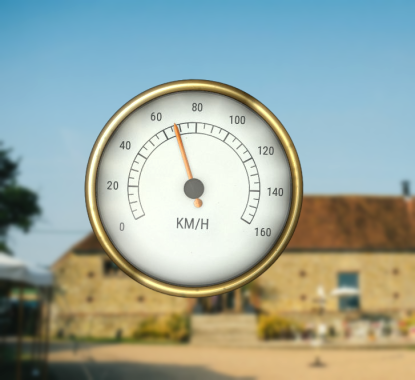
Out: 67.5km/h
